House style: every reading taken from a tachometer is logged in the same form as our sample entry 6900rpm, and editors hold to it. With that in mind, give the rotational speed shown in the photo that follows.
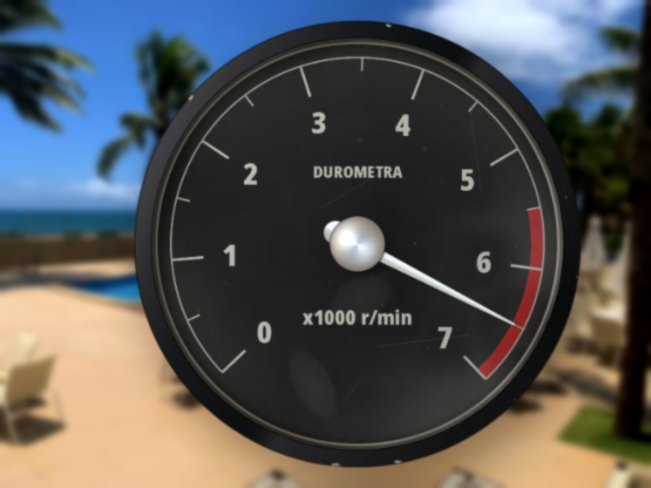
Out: 6500rpm
